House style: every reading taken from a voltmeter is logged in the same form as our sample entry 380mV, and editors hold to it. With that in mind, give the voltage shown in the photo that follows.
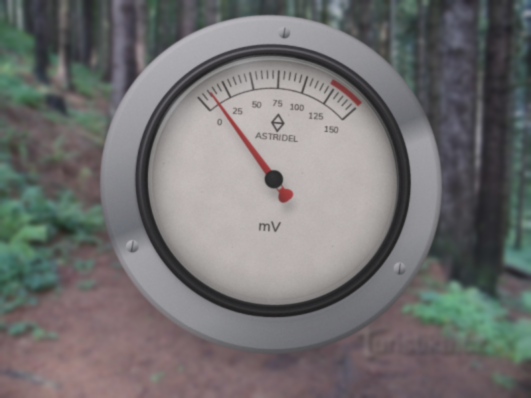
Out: 10mV
